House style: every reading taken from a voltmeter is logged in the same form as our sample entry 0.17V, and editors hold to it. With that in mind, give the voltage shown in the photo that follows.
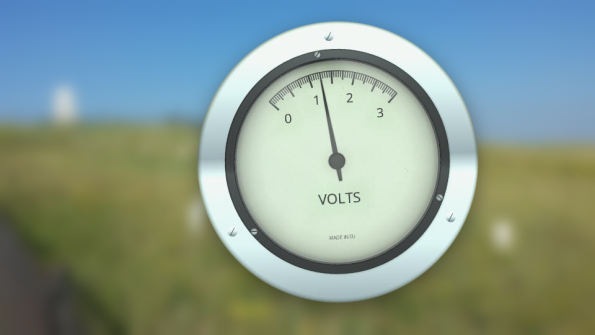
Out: 1.25V
